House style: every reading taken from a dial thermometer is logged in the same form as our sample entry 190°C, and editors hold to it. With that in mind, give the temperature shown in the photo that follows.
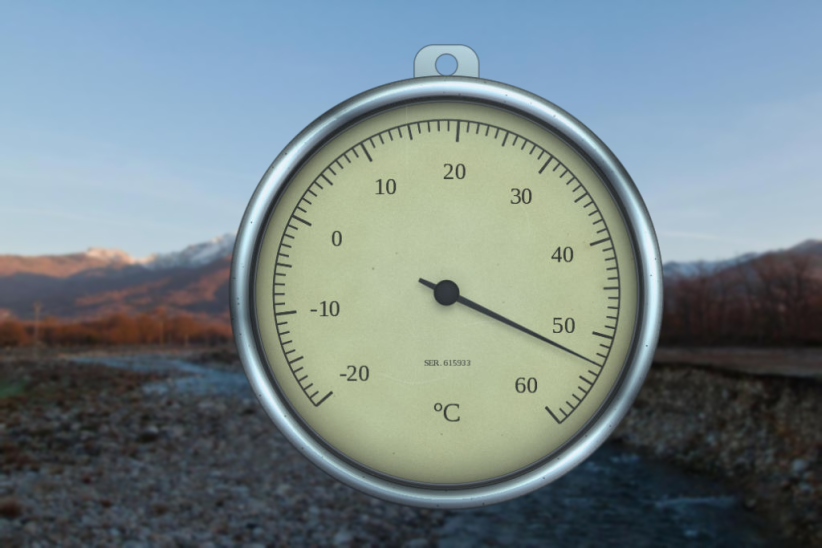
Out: 53°C
